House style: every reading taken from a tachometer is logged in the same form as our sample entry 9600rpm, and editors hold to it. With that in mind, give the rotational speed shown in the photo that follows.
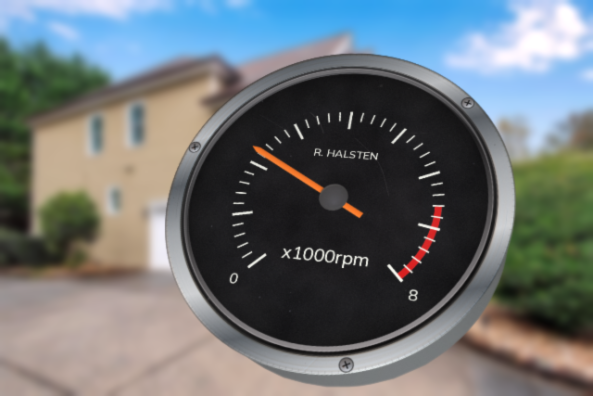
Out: 2200rpm
